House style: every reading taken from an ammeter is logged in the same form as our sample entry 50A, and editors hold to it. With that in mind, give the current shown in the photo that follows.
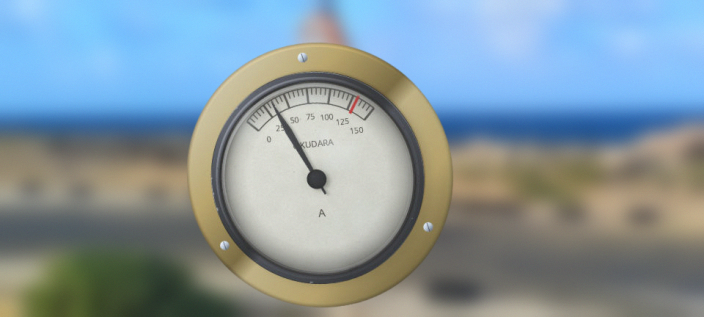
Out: 35A
